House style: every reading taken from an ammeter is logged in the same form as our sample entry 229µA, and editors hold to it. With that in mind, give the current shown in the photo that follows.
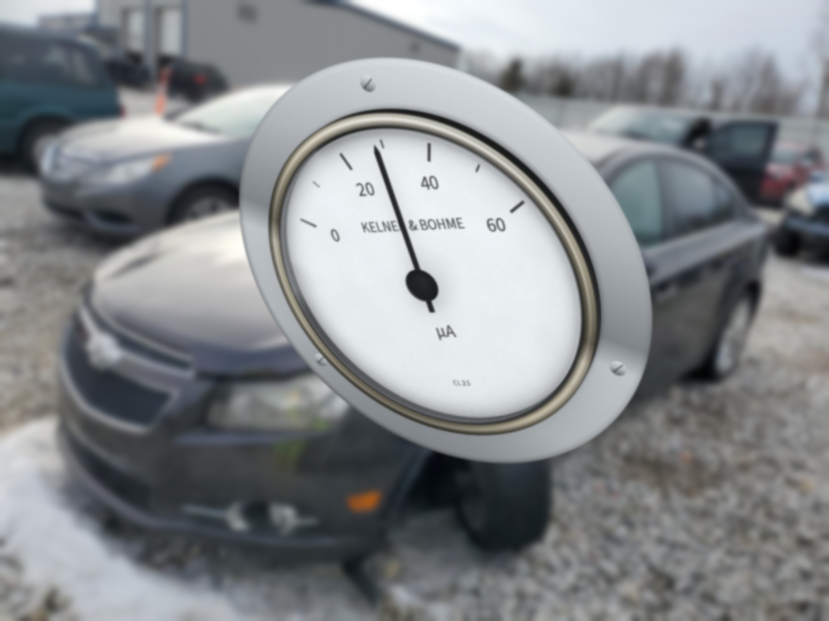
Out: 30µA
